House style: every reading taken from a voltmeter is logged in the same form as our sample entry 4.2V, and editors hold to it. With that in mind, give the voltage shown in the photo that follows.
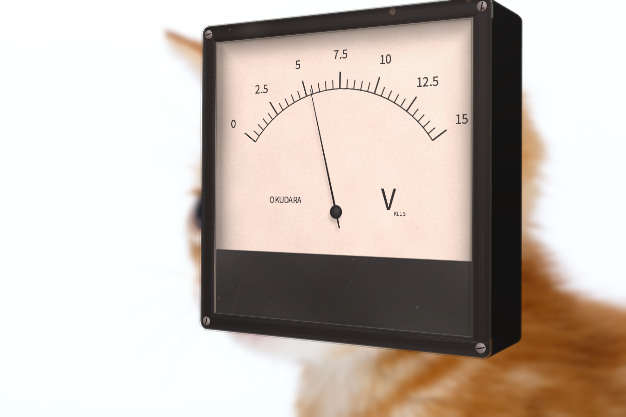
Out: 5.5V
